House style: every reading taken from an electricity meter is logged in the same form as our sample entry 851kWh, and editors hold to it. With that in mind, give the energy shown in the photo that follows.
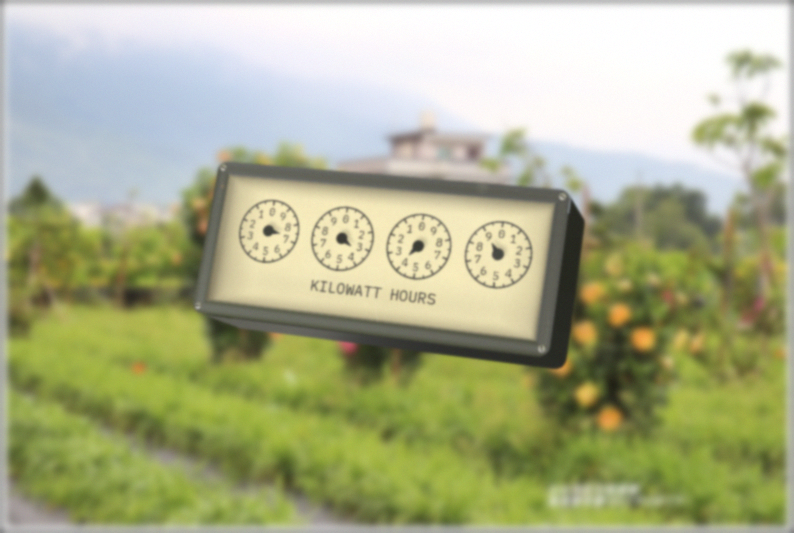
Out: 7339kWh
